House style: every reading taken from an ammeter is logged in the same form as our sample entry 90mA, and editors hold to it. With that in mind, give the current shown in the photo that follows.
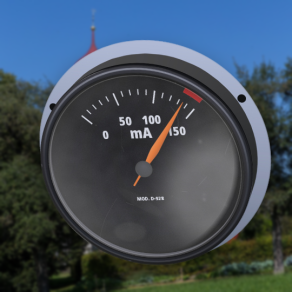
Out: 135mA
